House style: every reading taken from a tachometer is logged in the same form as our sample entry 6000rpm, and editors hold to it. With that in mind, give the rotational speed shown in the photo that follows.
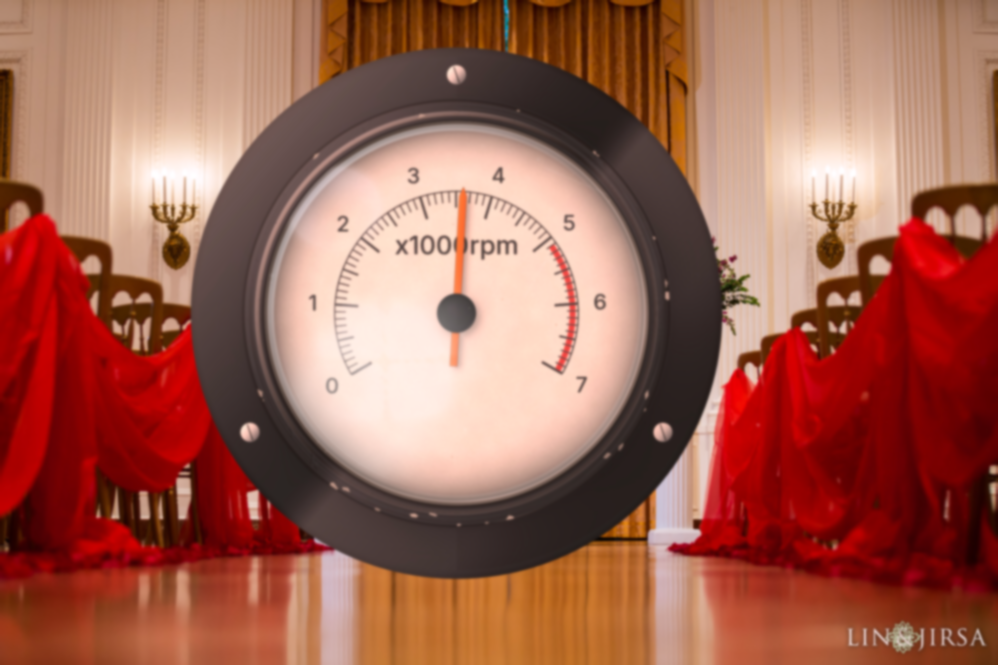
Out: 3600rpm
